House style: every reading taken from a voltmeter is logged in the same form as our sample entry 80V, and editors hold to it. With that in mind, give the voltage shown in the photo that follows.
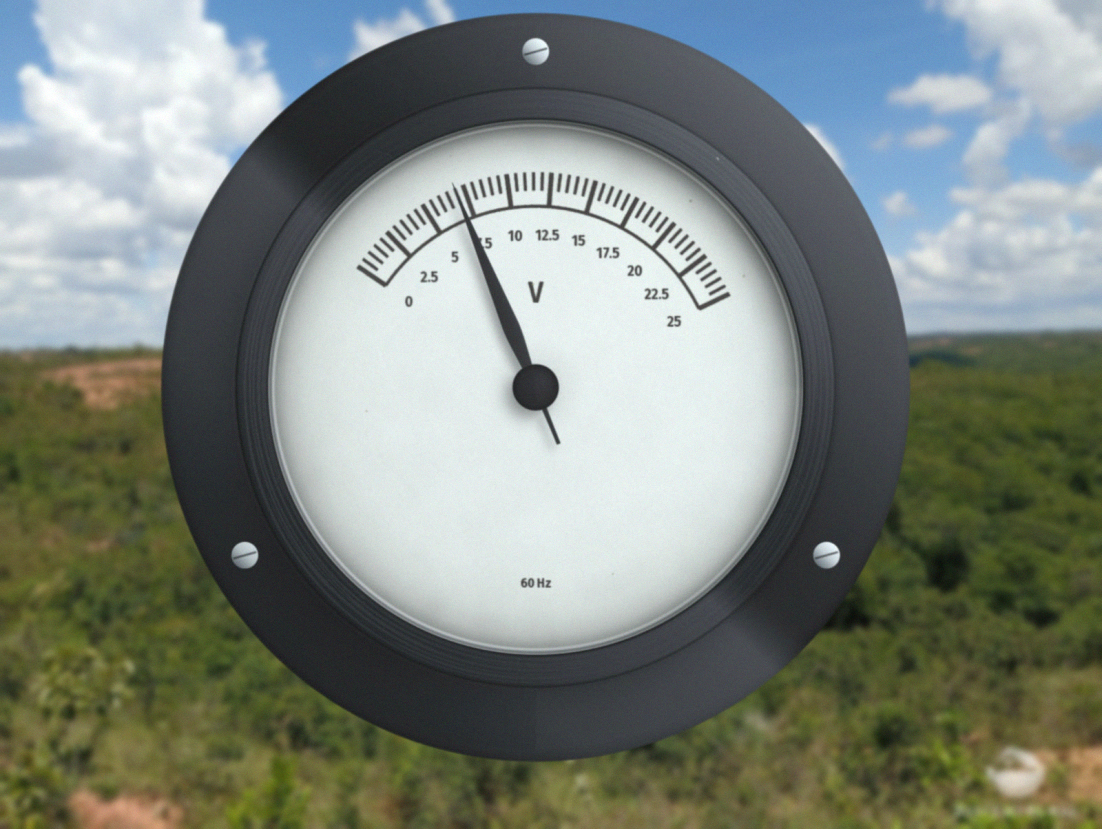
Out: 7V
